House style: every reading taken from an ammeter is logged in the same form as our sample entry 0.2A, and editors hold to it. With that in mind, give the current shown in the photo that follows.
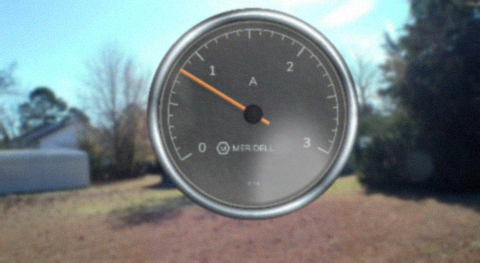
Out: 0.8A
